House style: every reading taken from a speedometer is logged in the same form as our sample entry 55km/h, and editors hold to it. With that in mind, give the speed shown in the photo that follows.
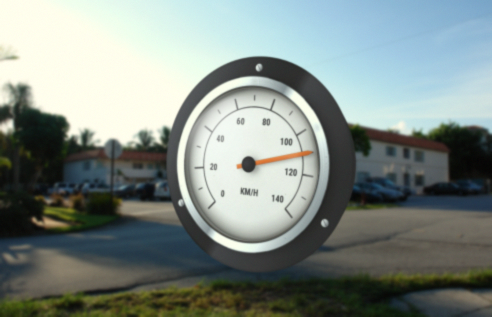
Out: 110km/h
